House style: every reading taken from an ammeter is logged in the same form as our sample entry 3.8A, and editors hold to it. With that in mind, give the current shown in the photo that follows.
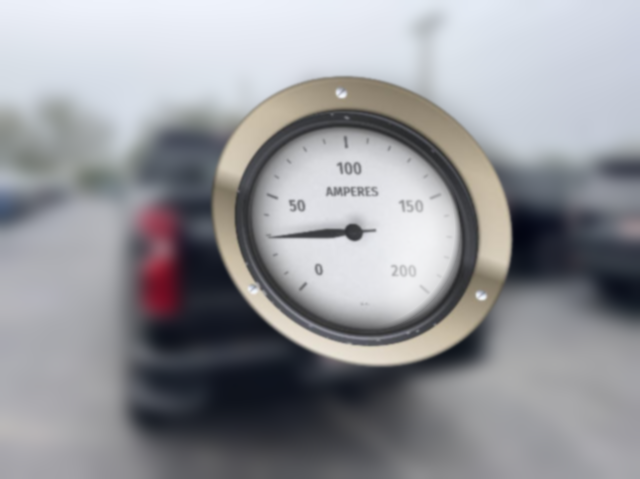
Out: 30A
